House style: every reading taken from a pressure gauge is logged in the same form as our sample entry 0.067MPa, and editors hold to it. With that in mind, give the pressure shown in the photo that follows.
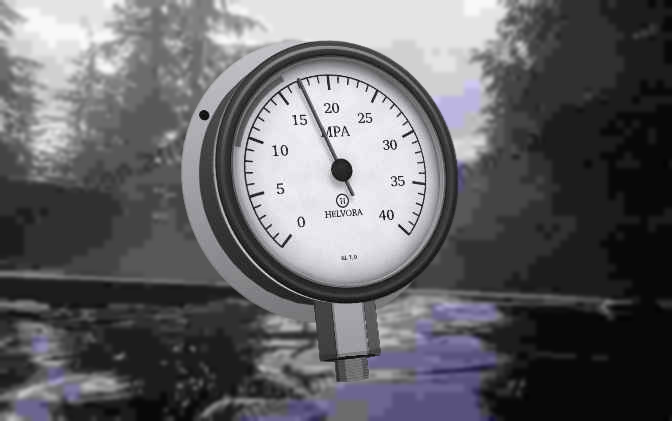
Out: 17MPa
